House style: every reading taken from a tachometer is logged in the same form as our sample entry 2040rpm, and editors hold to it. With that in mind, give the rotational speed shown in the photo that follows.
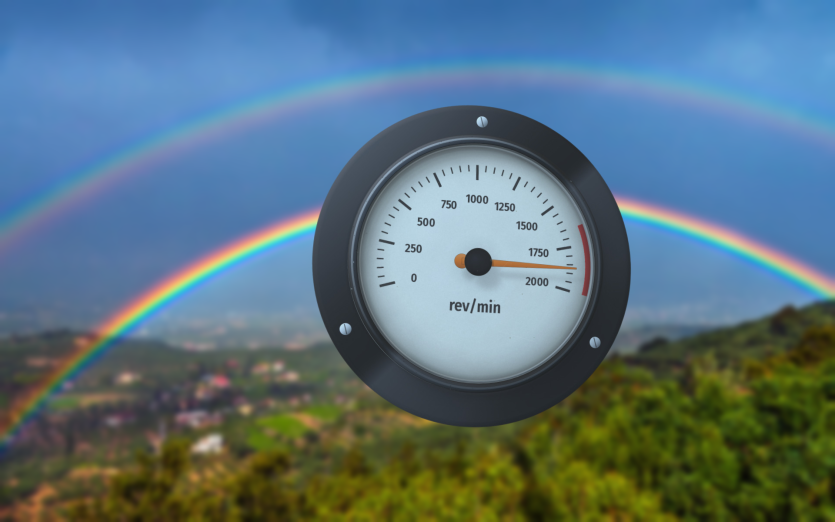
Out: 1875rpm
